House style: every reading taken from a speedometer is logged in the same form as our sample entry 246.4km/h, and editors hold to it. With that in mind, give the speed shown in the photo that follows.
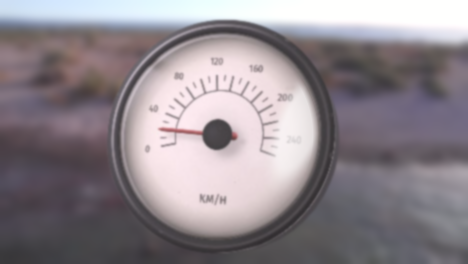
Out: 20km/h
